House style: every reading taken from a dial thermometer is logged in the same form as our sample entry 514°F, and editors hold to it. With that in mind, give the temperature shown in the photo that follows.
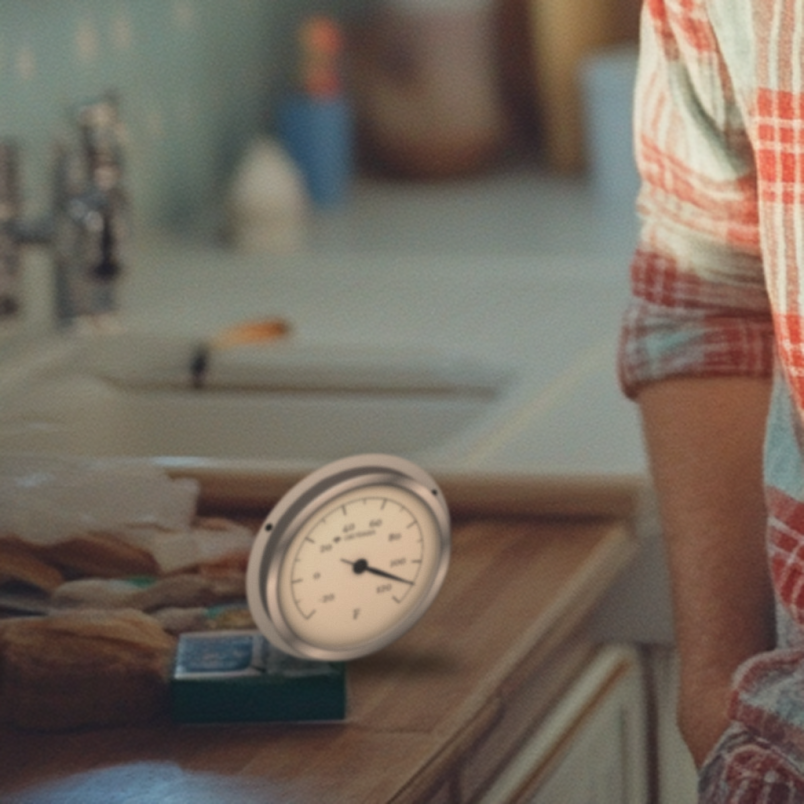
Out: 110°F
